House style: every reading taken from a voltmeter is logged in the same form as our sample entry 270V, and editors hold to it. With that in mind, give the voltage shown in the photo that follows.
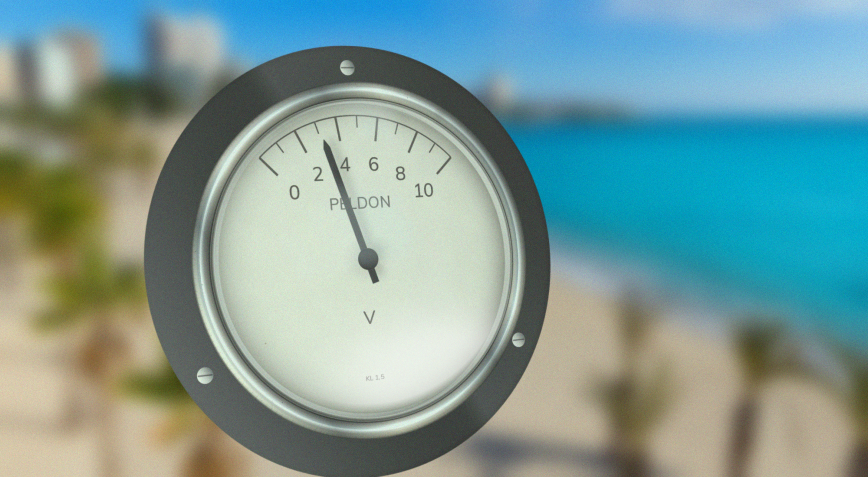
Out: 3V
